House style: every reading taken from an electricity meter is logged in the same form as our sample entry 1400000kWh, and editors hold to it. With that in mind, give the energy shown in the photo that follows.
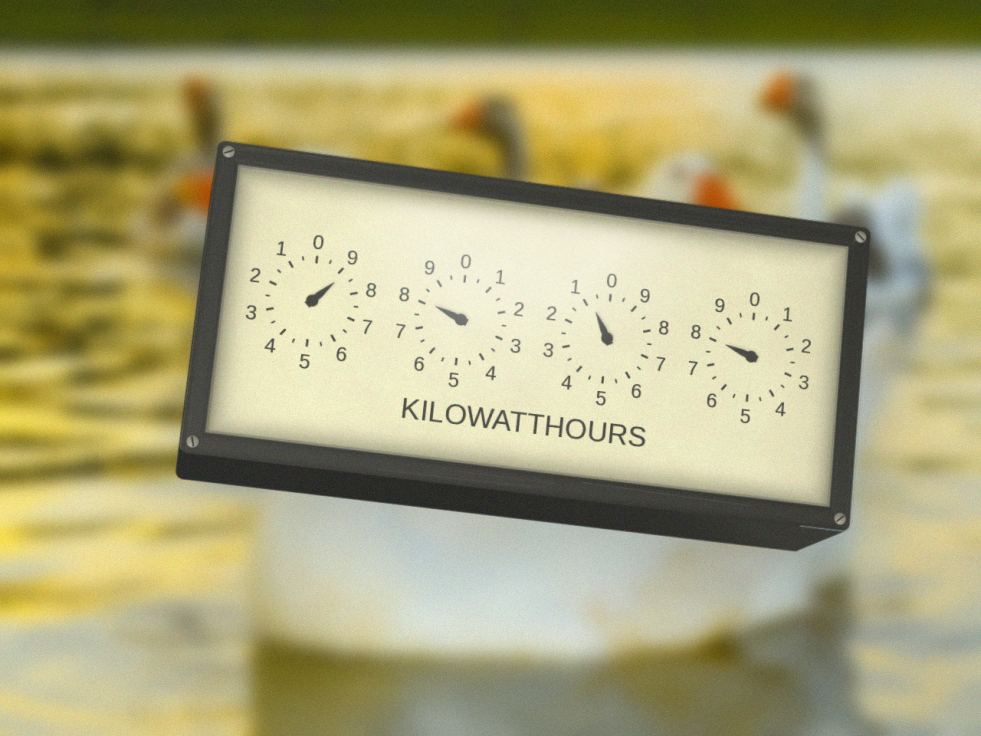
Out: 8808kWh
